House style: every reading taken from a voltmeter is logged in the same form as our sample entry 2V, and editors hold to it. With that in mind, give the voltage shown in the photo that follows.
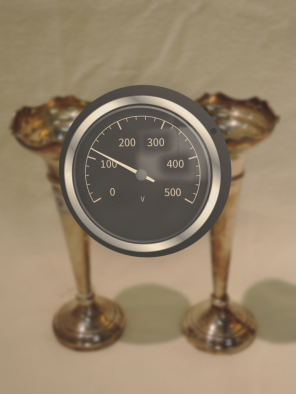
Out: 120V
